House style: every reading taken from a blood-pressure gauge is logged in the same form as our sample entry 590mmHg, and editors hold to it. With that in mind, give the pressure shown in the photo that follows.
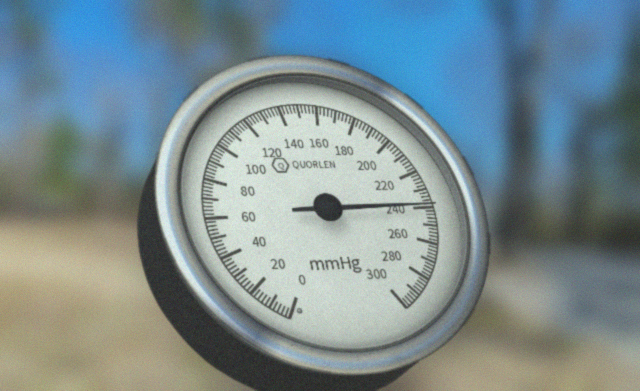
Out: 240mmHg
